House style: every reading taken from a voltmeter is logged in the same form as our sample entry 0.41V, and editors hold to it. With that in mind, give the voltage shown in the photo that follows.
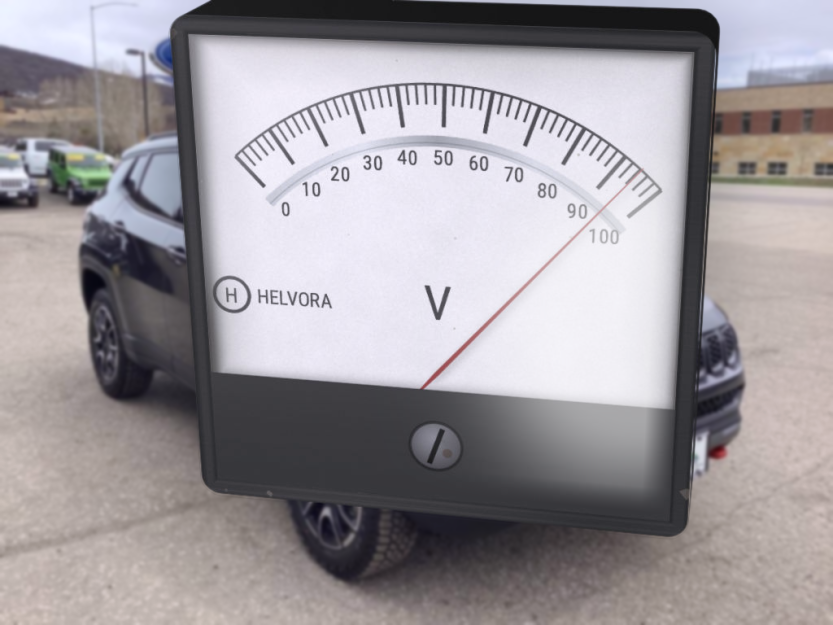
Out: 94V
